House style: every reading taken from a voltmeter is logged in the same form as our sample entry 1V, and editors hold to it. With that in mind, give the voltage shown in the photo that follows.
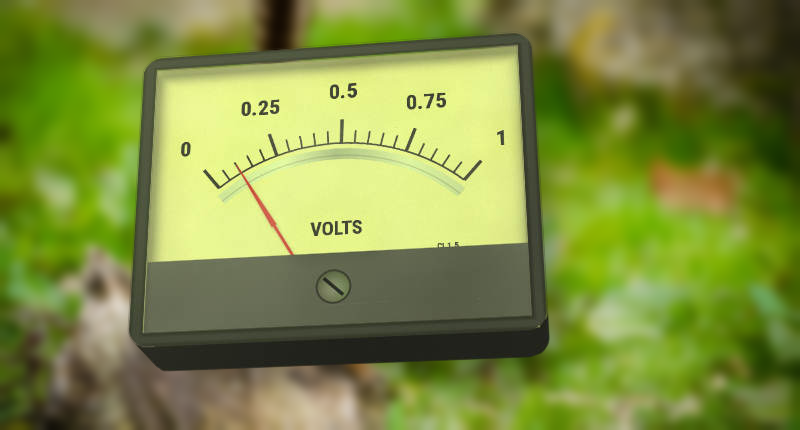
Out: 0.1V
